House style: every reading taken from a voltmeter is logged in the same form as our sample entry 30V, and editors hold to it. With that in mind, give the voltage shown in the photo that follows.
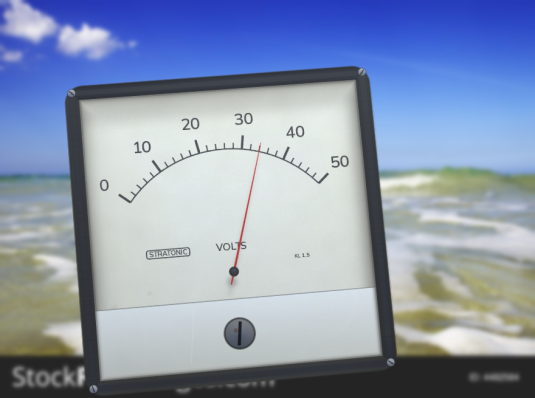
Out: 34V
